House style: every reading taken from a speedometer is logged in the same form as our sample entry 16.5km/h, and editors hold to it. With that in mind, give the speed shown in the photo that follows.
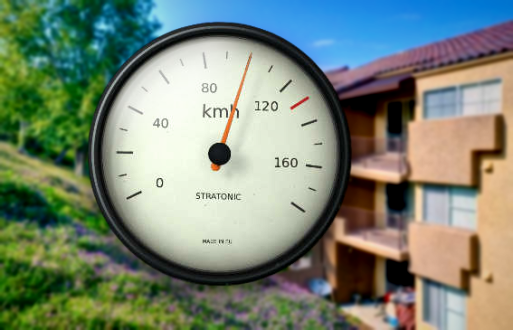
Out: 100km/h
